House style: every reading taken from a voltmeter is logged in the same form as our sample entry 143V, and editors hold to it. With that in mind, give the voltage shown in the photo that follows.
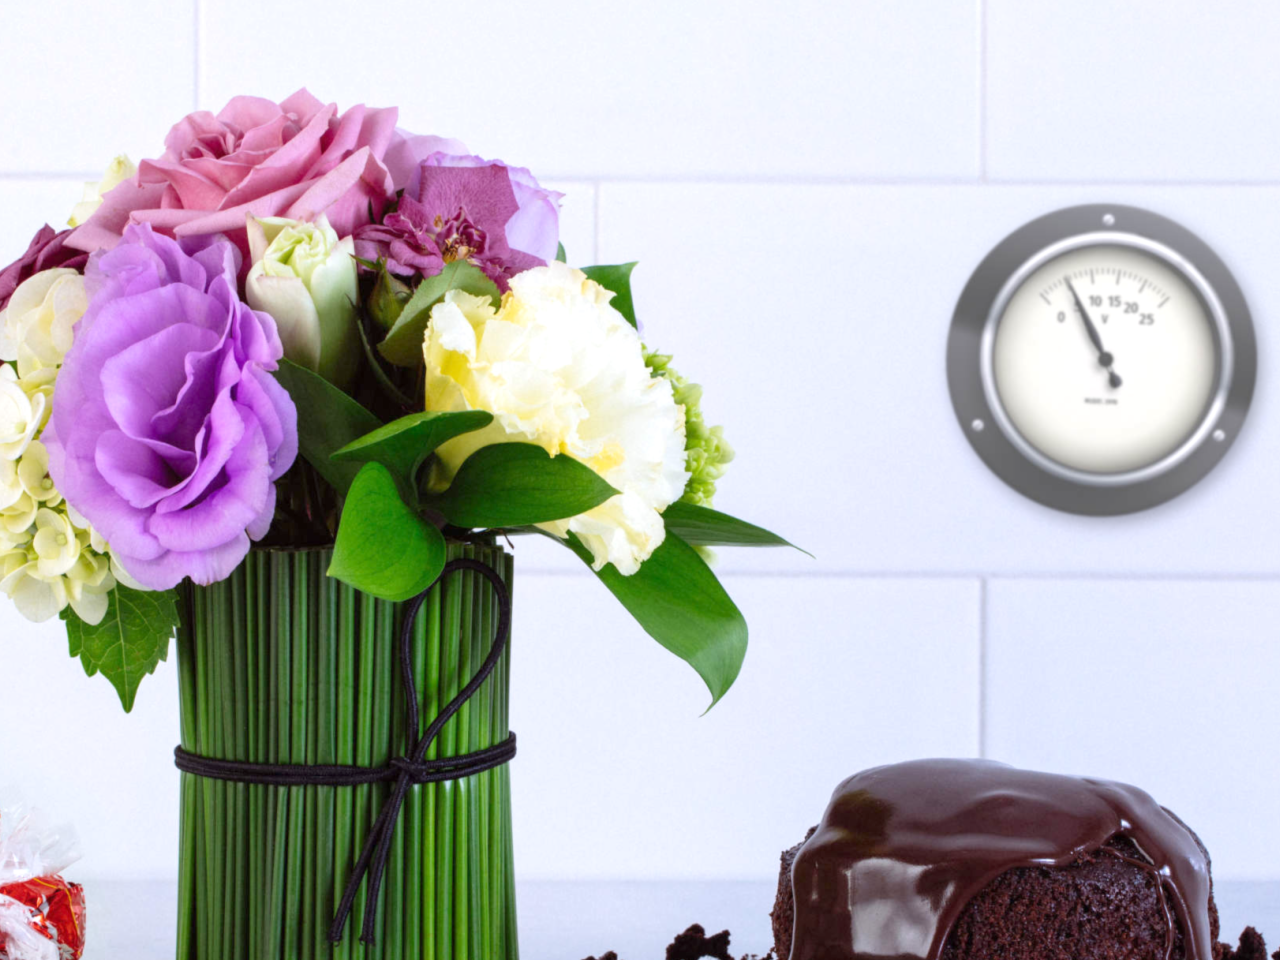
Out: 5V
